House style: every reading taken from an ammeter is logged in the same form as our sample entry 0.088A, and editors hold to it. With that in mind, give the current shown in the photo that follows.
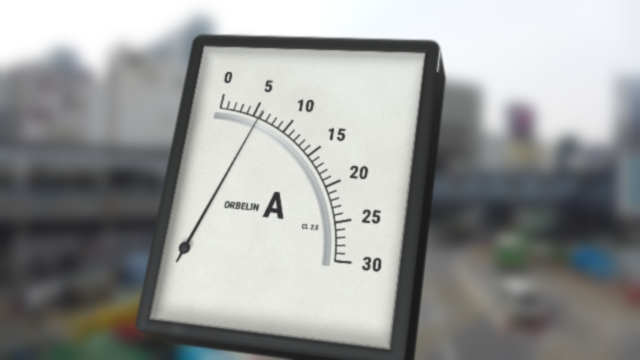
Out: 6A
